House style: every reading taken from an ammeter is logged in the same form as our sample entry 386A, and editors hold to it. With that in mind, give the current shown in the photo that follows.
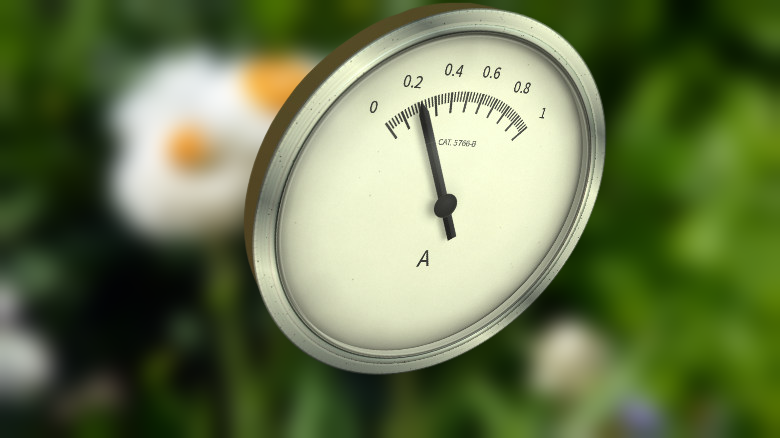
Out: 0.2A
